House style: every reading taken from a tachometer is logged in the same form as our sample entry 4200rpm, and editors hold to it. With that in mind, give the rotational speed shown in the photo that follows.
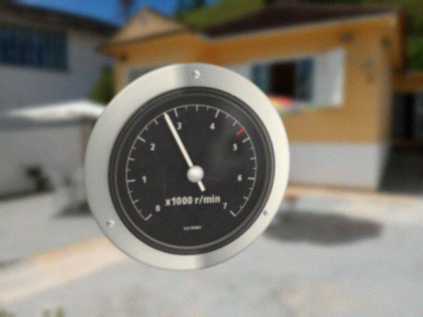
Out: 2750rpm
